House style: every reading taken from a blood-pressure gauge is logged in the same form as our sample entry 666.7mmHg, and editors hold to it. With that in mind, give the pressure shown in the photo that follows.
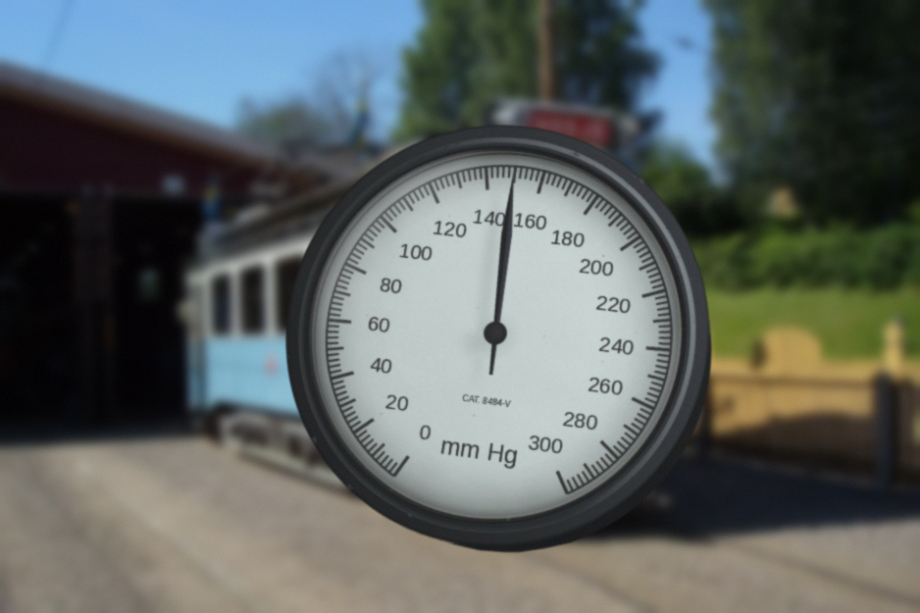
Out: 150mmHg
